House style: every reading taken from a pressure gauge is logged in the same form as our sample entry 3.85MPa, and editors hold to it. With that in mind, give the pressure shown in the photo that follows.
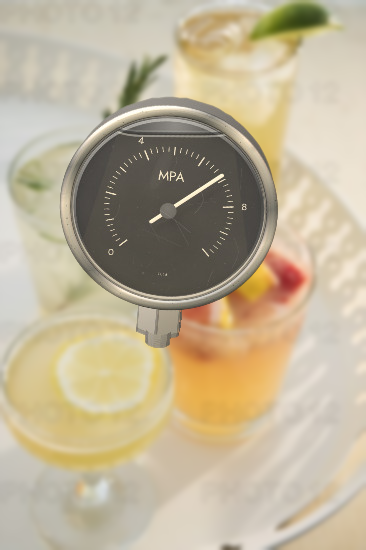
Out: 6.8MPa
